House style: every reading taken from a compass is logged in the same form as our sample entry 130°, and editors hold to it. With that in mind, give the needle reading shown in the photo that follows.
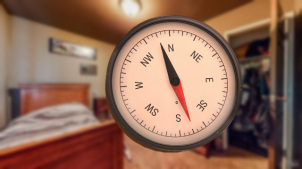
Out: 165°
